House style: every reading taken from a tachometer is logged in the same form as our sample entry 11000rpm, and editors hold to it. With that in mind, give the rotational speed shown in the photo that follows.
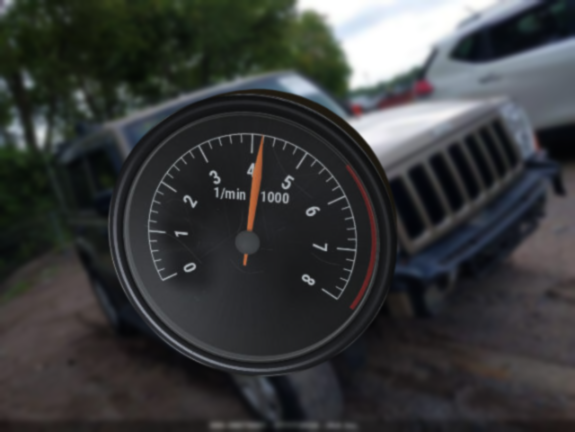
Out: 4200rpm
